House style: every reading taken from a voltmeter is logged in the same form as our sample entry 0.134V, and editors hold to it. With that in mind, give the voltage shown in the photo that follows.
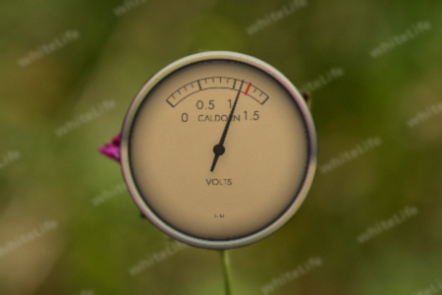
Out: 1.1V
